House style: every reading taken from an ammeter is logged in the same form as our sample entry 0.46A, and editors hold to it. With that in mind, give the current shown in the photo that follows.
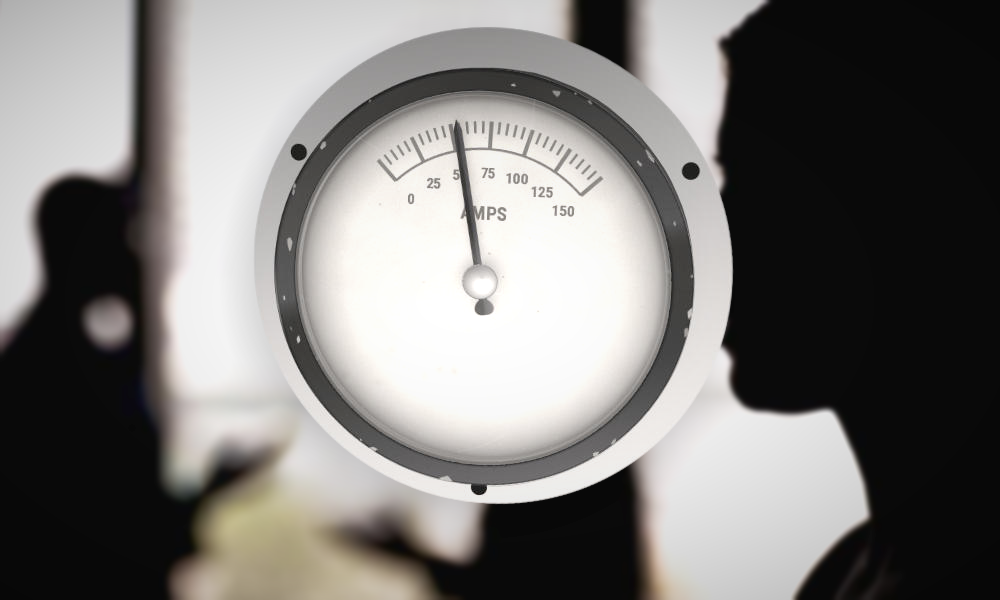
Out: 55A
